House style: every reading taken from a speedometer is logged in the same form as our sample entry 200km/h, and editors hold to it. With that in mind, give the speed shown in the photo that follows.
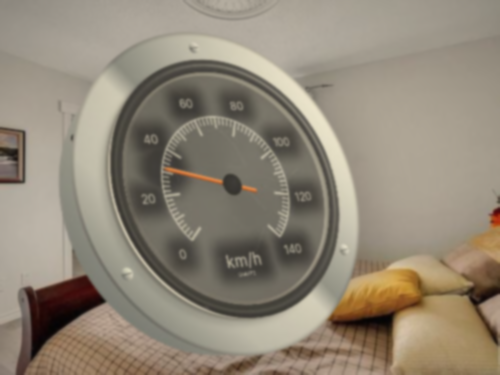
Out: 30km/h
